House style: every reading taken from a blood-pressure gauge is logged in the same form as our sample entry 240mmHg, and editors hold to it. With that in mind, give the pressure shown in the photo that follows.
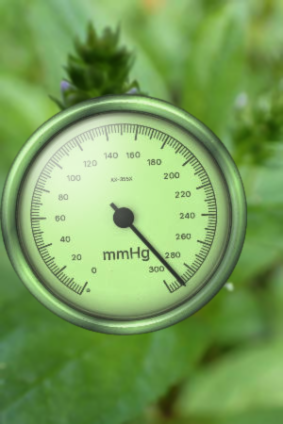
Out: 290mmHg
